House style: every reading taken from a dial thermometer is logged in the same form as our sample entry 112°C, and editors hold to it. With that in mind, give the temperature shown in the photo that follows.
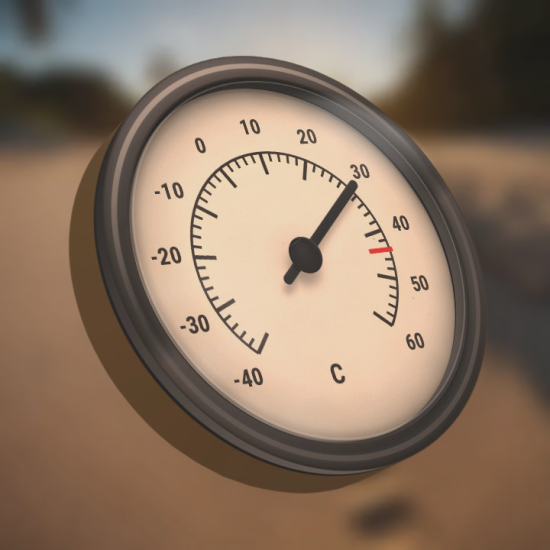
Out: 30°C
